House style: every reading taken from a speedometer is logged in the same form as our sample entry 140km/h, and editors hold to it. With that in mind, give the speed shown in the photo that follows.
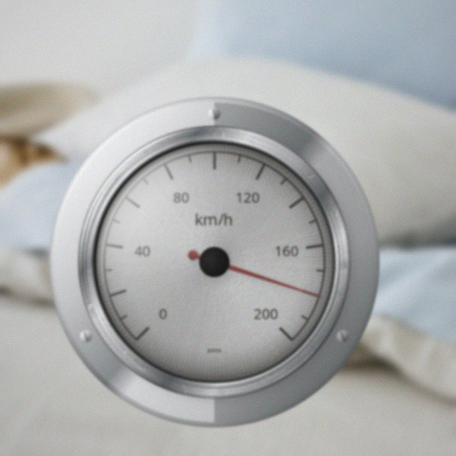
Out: 180km/h
